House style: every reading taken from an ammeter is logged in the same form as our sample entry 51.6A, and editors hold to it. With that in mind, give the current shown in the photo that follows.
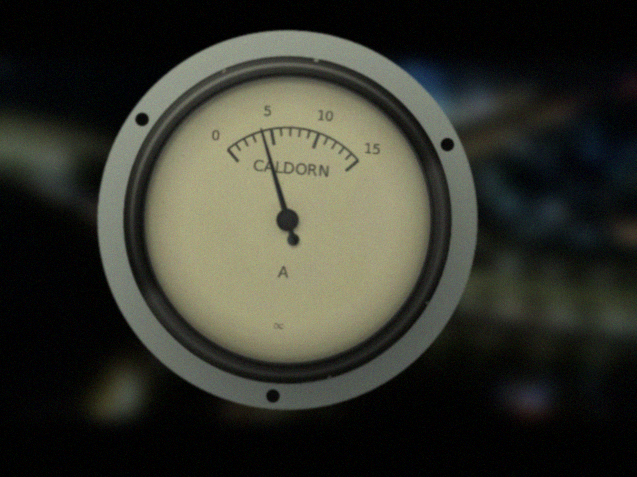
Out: 4A
